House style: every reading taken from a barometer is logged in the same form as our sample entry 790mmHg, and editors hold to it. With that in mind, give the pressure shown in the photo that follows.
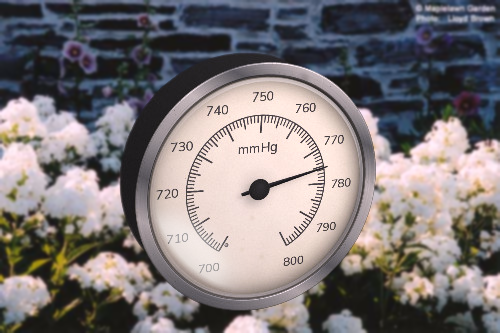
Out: 775mmHg
